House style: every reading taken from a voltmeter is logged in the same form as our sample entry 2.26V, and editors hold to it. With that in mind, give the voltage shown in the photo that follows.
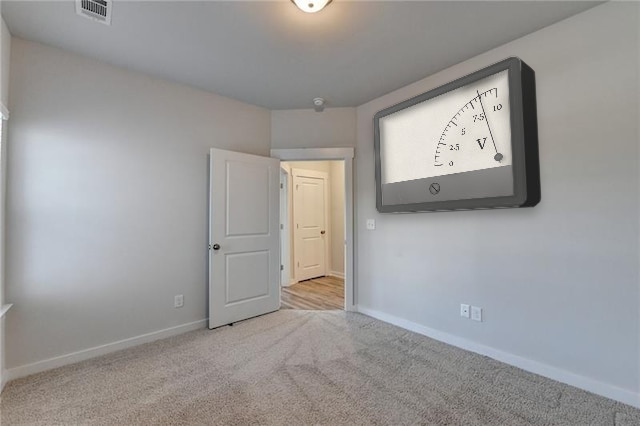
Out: 8.5V
